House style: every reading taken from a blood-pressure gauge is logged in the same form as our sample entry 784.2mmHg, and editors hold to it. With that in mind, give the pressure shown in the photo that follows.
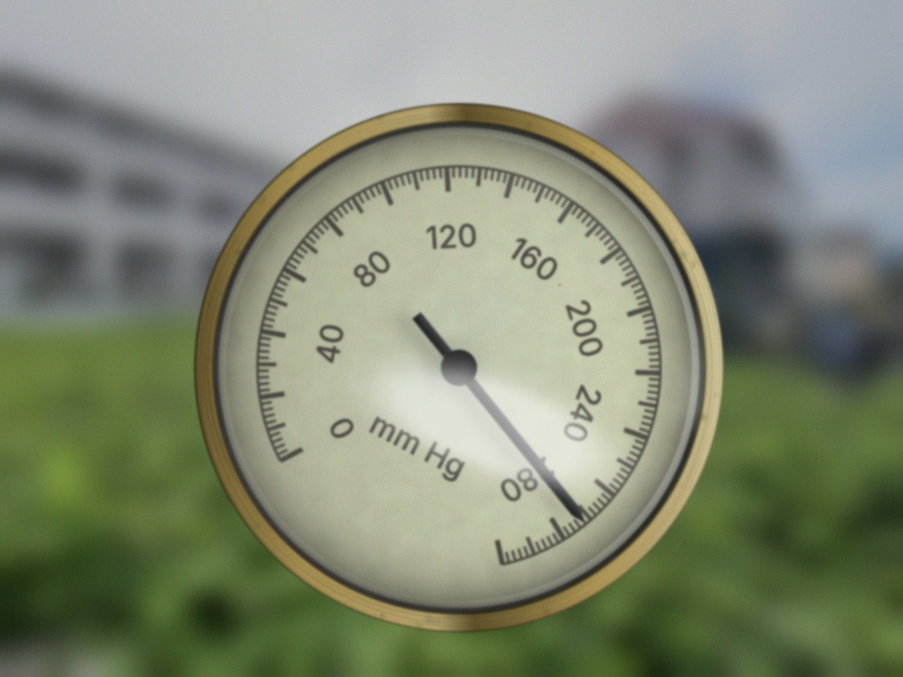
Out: 272mmHg
